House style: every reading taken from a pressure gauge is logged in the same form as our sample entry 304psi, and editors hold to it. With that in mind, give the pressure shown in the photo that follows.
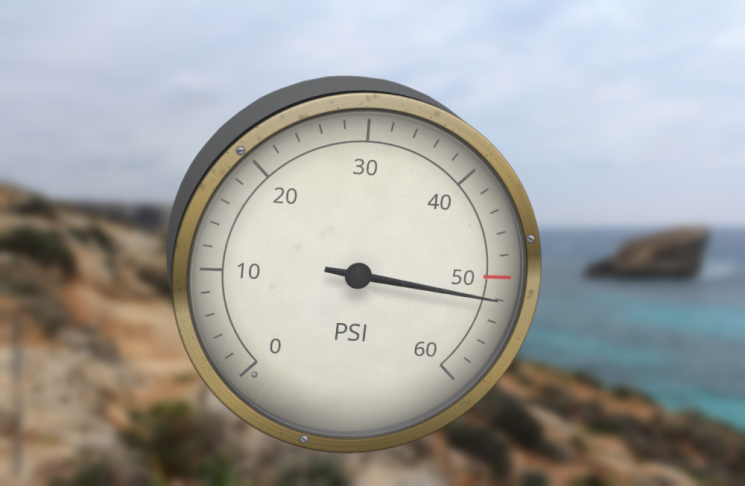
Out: 52psi
